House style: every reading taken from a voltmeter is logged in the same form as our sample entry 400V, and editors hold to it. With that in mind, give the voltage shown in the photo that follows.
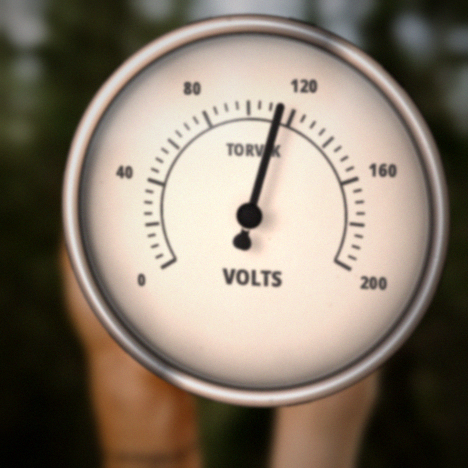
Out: 115V
